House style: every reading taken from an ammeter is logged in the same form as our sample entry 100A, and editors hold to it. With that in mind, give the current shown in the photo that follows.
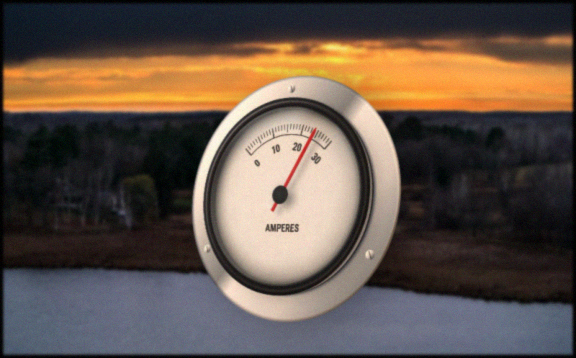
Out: 25A
